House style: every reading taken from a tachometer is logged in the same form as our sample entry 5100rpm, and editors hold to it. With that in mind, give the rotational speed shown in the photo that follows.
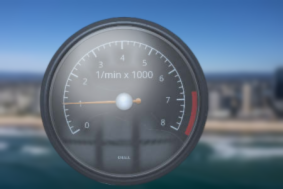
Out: 1000rpm
